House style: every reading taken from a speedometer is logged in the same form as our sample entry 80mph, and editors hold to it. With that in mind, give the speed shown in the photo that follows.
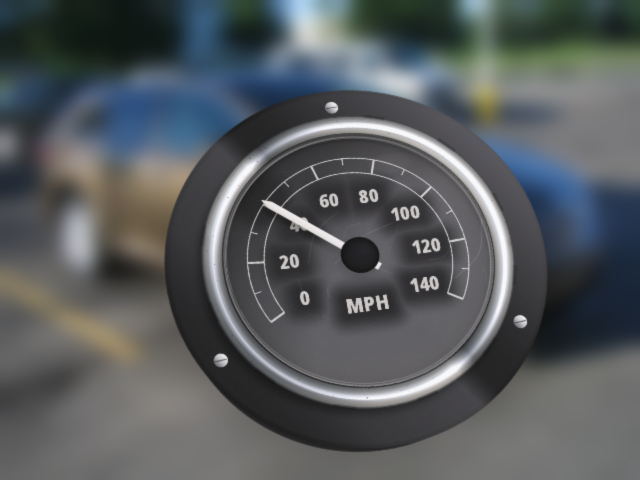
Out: 40mph
